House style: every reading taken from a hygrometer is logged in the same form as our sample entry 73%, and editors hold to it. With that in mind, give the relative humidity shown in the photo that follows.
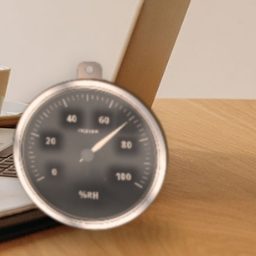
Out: 70%
